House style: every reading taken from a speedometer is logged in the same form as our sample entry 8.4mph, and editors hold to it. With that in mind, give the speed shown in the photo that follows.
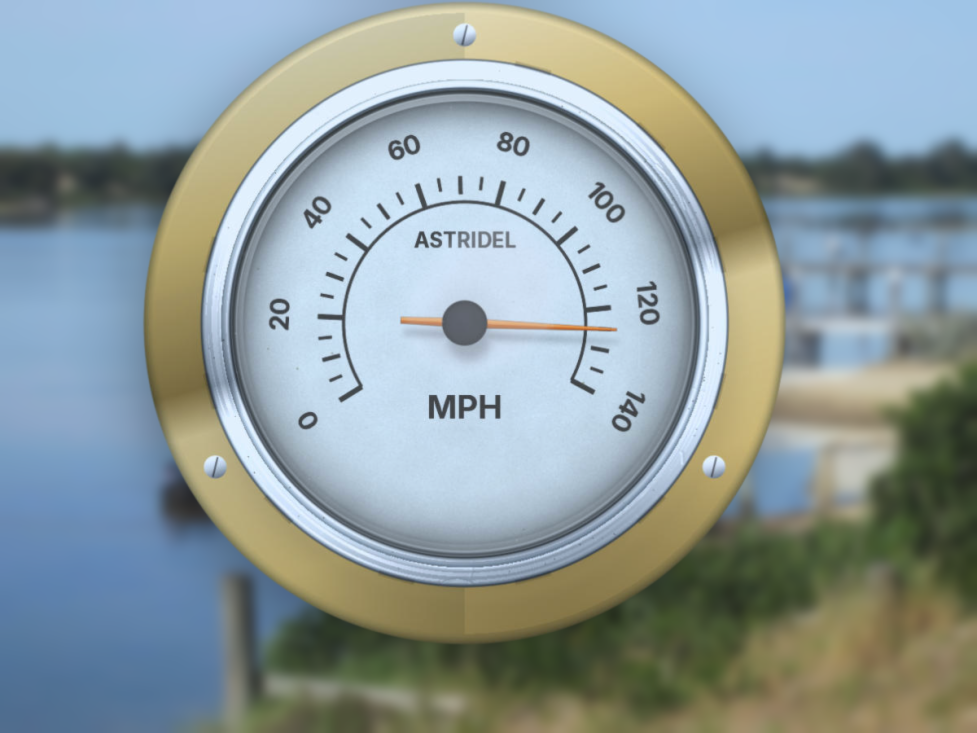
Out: 125mph
